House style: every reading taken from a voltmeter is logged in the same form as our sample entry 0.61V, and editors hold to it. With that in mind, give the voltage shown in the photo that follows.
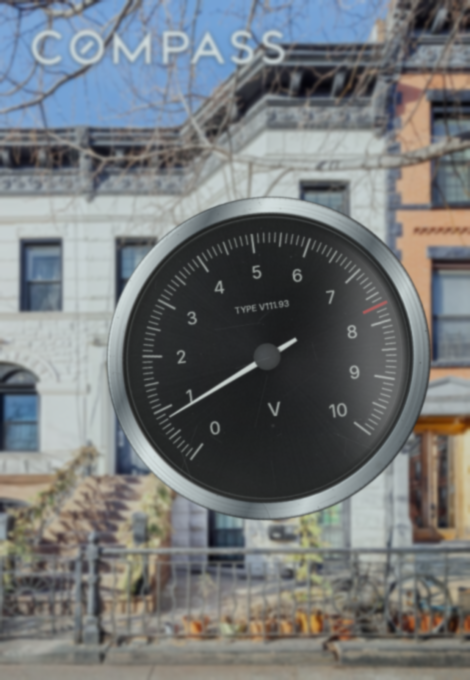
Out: 0.8V
